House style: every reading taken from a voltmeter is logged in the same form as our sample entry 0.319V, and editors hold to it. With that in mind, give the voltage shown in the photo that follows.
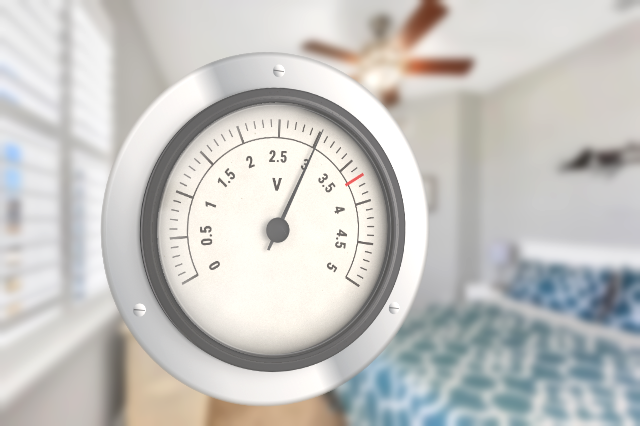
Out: 3V
